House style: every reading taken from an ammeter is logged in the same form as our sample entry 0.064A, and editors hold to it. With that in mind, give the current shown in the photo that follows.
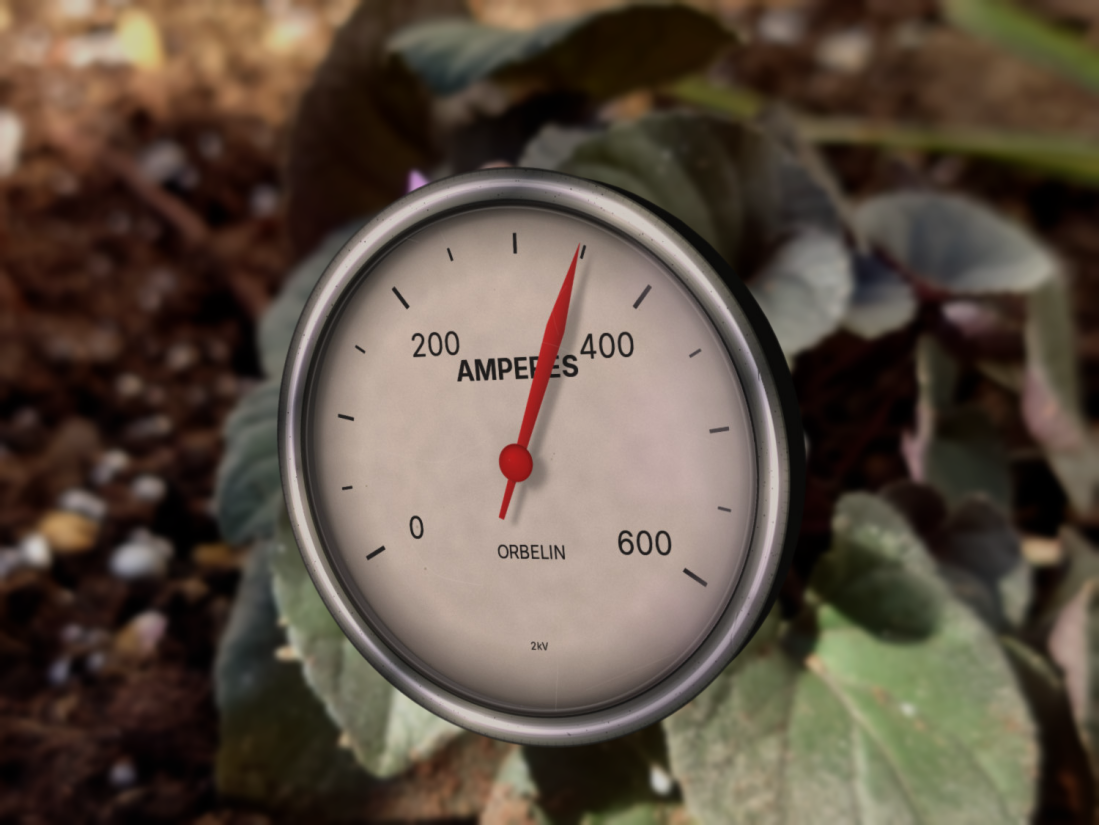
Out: 350A
